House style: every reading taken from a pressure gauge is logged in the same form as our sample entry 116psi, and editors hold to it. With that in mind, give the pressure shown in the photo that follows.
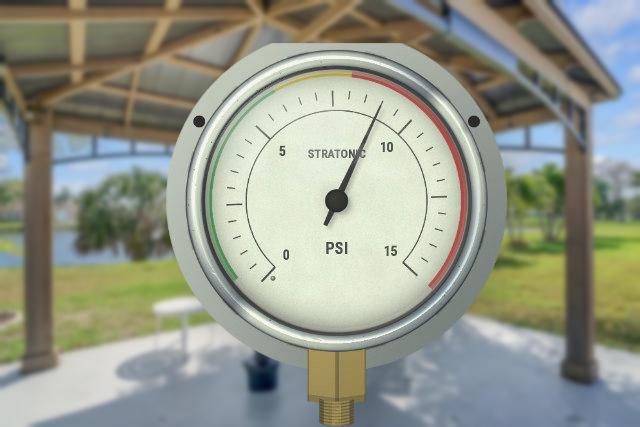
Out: 9psi
